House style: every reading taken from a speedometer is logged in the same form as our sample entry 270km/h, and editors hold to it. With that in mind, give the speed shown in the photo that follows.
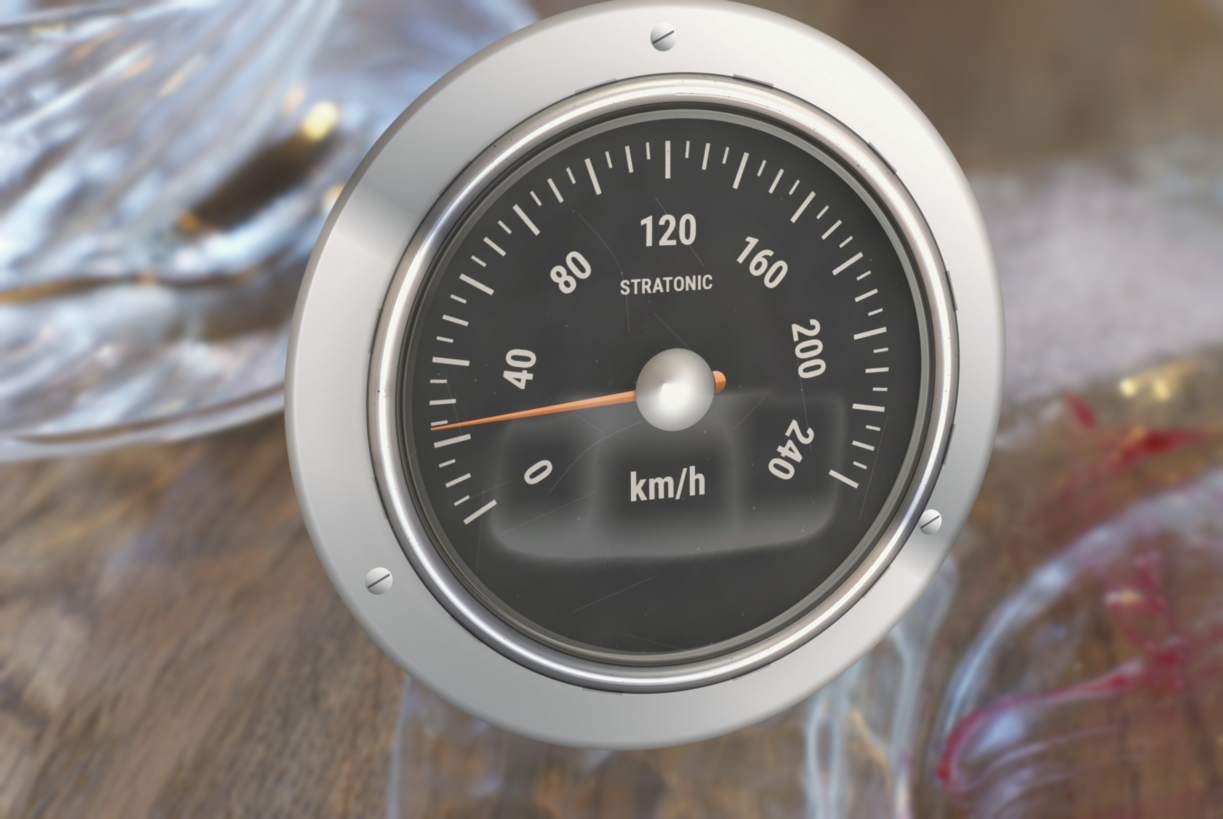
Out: 25km/h
